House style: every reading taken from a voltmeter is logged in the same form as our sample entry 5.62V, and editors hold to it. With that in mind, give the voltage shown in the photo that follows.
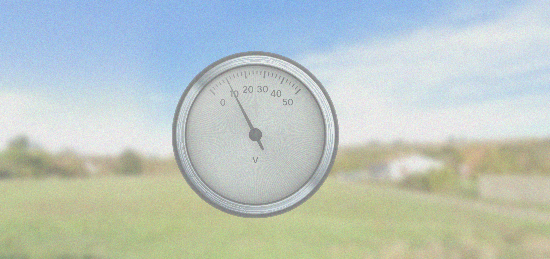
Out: 10V
